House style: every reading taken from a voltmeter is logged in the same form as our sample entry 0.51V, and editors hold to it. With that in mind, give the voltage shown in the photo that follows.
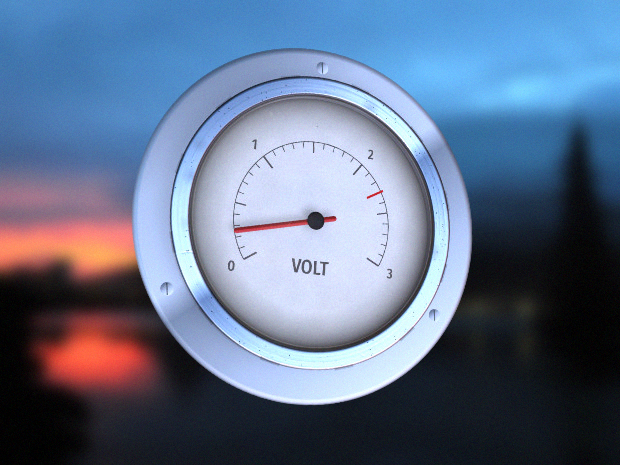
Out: 0.25V
